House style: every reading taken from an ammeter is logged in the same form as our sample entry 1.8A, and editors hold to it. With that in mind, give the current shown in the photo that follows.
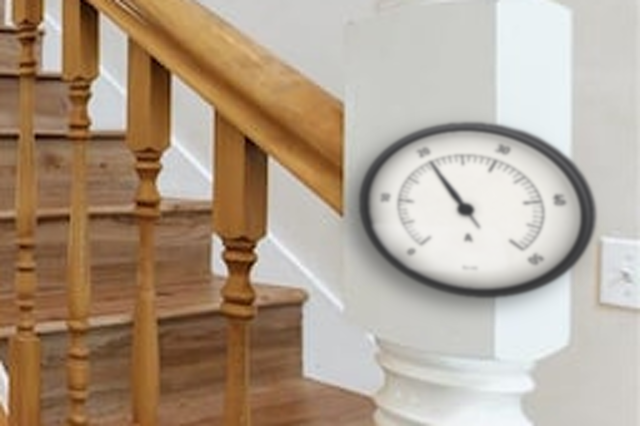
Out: 20A
